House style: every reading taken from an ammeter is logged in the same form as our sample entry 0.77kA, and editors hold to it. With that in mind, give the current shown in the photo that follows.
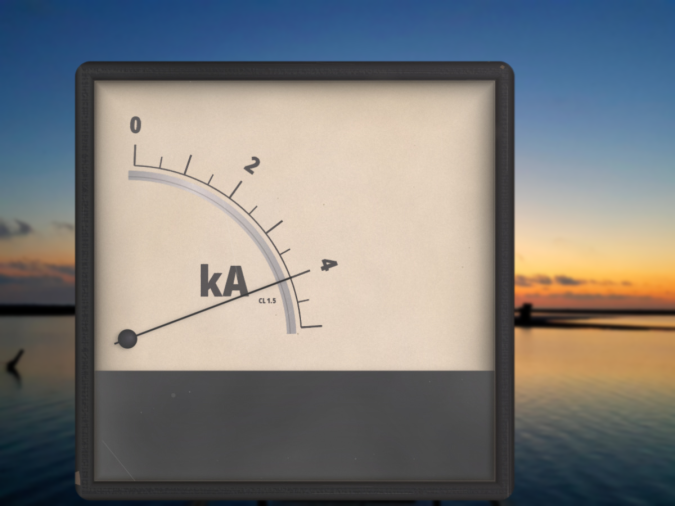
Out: 4kA
